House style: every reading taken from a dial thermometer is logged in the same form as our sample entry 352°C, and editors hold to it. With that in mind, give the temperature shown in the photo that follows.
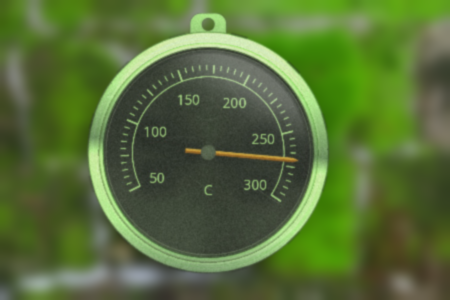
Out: 270°C
